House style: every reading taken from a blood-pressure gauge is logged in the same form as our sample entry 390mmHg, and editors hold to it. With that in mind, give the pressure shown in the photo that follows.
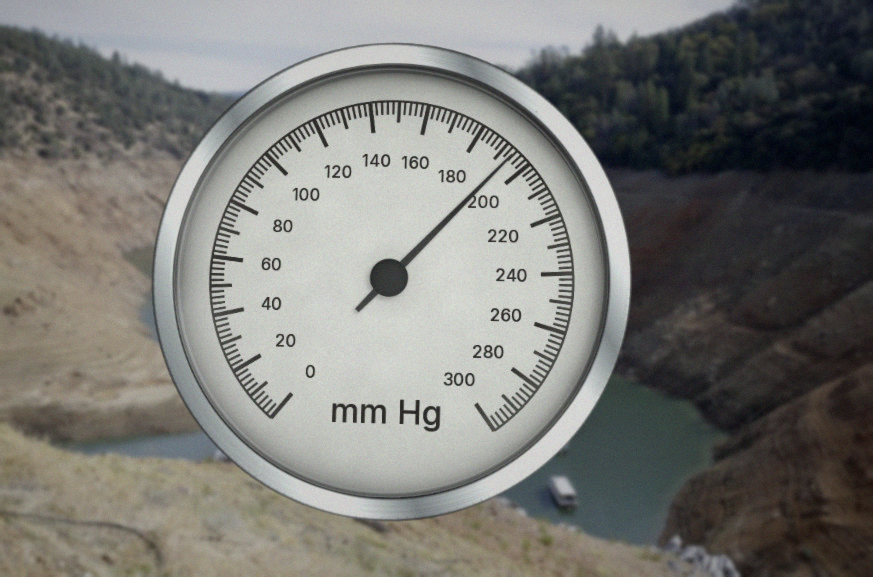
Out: 194mmHg
